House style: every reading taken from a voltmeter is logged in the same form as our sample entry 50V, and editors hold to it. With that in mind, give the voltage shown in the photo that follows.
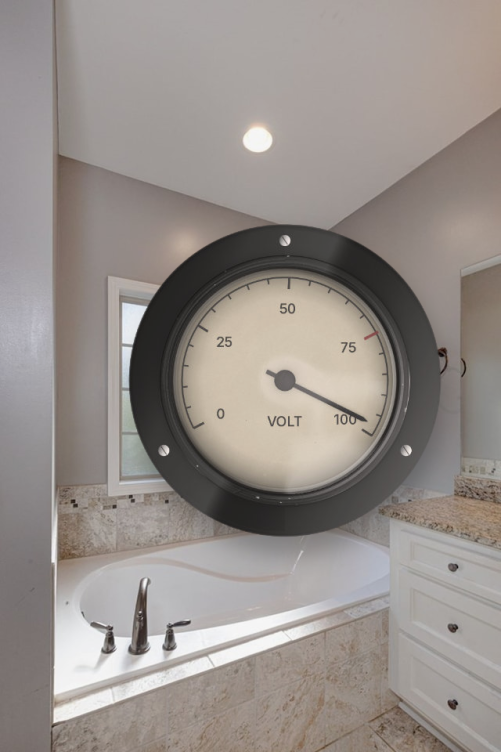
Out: 97.5V
